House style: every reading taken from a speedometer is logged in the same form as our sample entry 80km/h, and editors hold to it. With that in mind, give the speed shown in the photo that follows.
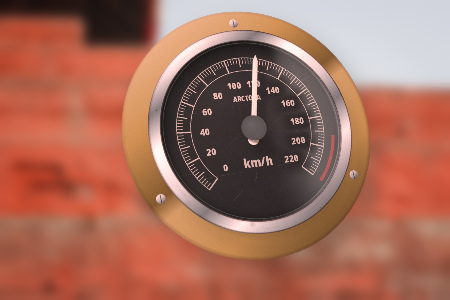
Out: 120km/h
